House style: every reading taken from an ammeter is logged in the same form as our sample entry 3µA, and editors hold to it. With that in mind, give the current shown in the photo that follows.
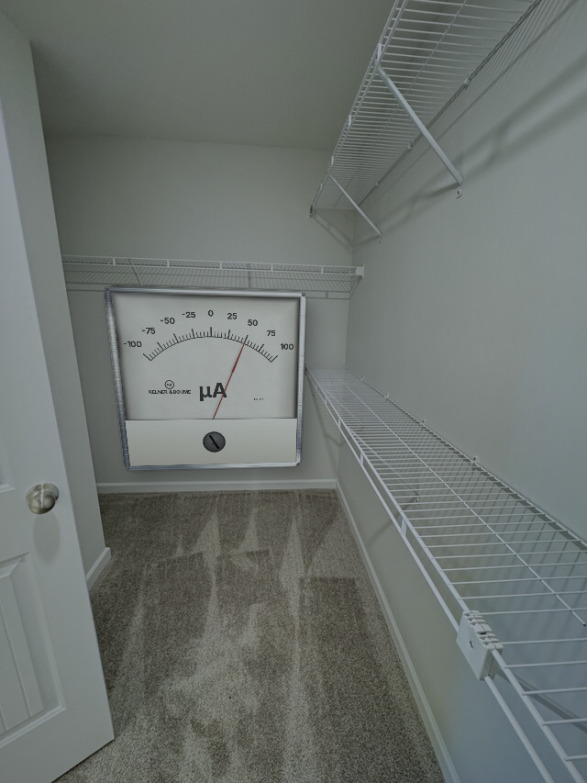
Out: 50µA
